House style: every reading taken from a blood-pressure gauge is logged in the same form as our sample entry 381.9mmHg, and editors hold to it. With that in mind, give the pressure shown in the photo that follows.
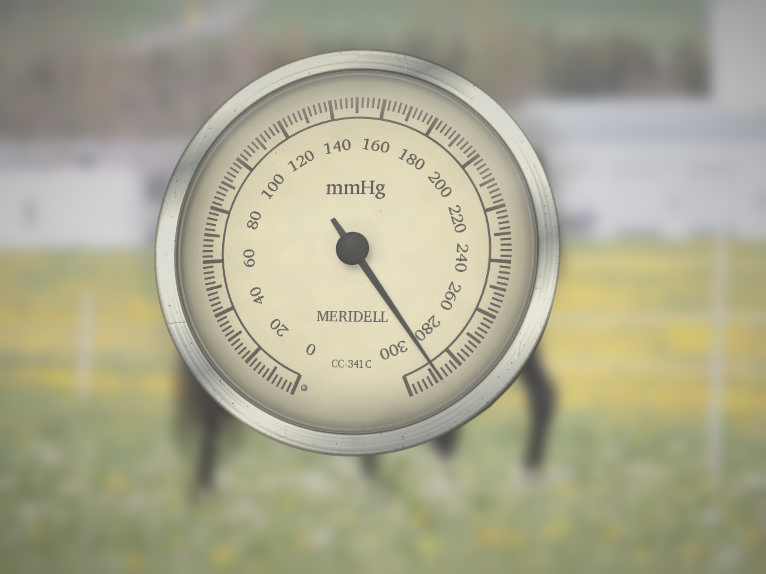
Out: 288mmHg
